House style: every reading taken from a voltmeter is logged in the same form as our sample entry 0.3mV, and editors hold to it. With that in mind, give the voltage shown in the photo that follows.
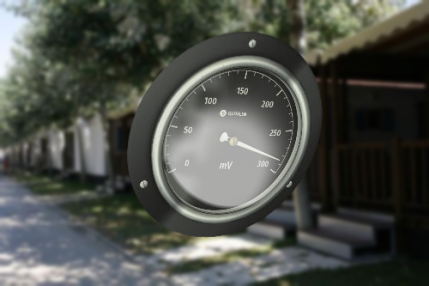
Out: 285mV
